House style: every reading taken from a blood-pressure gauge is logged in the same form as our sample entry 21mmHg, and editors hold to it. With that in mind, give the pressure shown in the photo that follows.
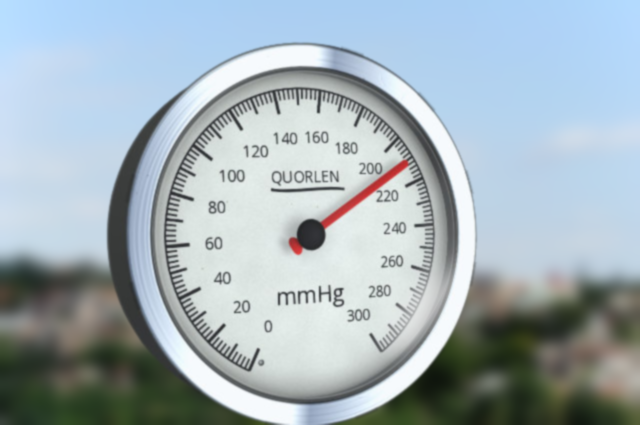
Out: 210mmHg
